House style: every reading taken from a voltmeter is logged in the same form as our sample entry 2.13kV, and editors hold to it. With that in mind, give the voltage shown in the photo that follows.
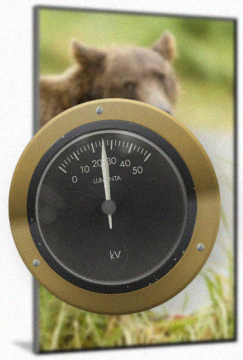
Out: 26kV
